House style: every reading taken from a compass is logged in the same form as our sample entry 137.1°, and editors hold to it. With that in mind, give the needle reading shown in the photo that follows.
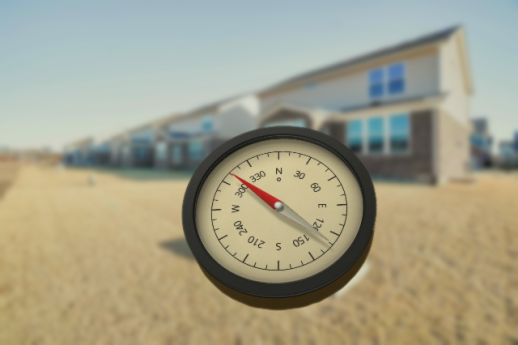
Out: 310°
